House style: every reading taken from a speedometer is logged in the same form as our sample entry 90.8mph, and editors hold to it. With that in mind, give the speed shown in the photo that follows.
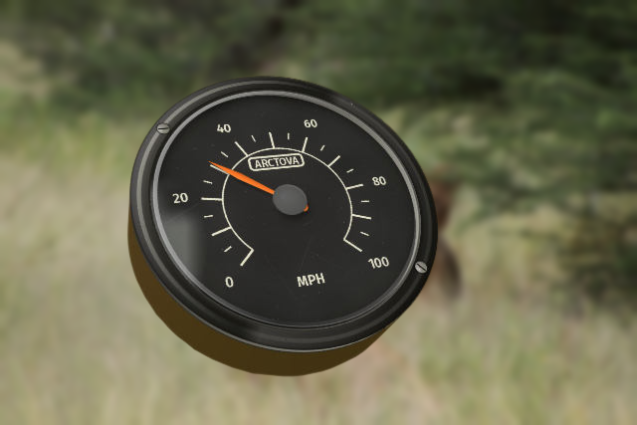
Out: 30mph
